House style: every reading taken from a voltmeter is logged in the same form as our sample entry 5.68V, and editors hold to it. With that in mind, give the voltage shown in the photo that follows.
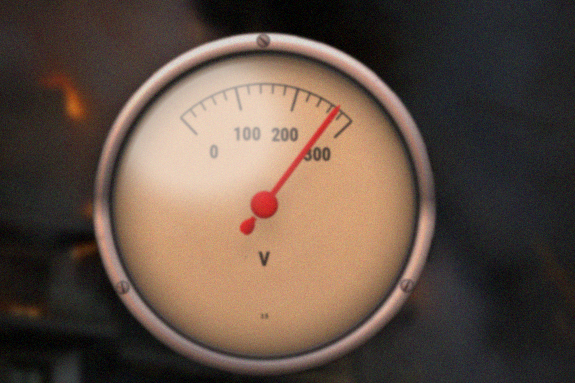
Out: 270V
